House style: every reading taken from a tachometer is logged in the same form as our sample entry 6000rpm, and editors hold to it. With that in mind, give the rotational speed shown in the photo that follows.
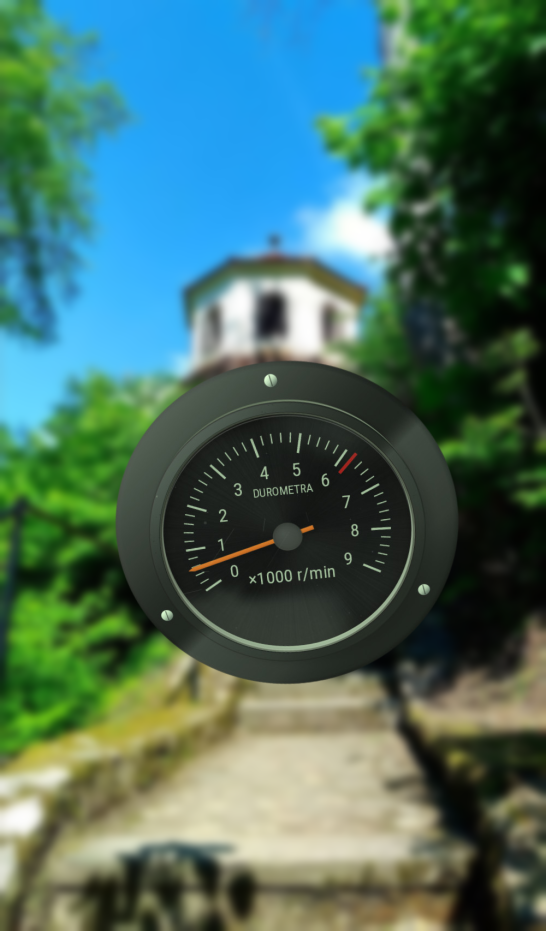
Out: 600rpm
